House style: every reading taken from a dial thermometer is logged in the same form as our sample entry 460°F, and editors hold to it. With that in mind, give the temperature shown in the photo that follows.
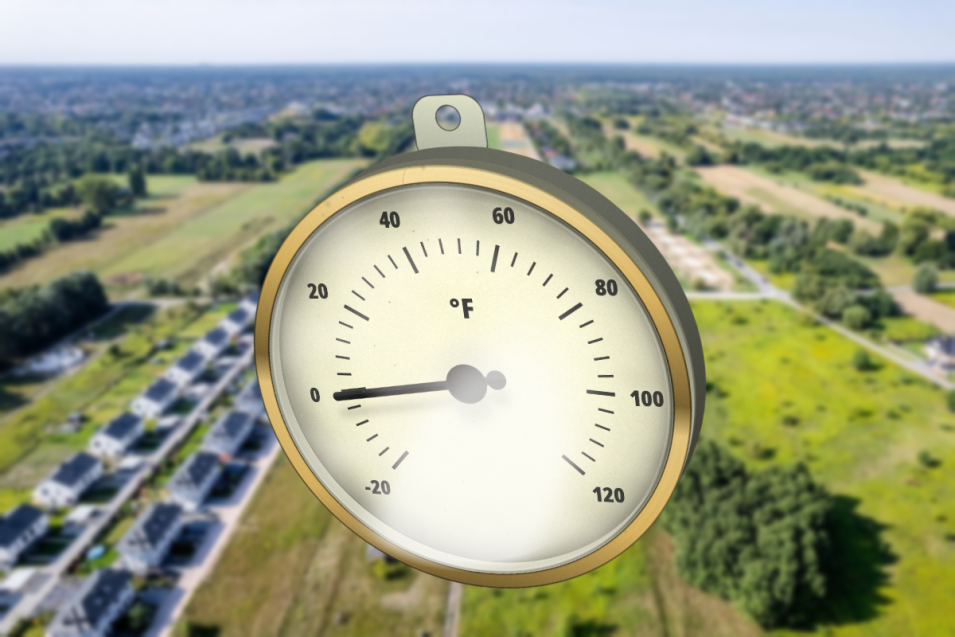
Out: 0°F
